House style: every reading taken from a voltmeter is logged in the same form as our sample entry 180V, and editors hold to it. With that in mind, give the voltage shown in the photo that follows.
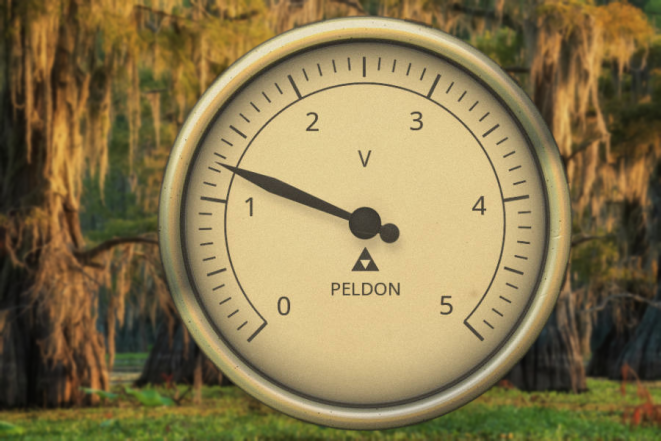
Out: 1.25V
